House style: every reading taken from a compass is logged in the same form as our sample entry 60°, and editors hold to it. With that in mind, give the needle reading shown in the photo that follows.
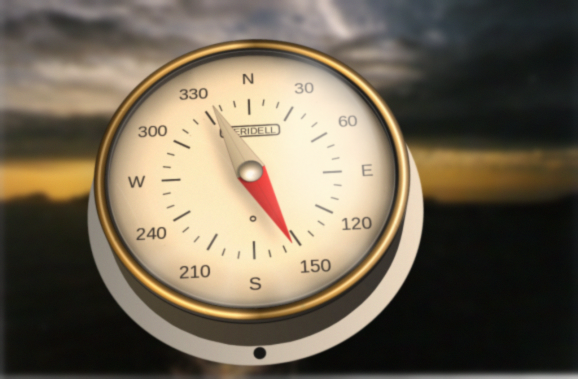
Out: 155°
